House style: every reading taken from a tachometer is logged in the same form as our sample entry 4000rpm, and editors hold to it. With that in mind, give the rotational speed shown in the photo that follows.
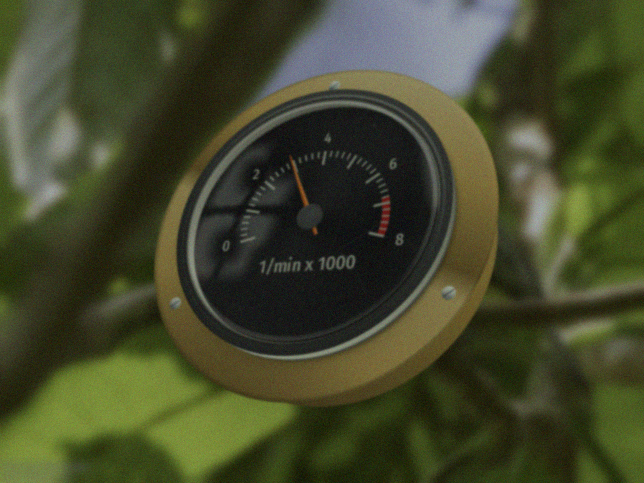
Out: 3000rpm
